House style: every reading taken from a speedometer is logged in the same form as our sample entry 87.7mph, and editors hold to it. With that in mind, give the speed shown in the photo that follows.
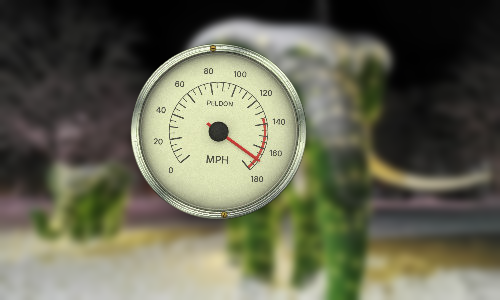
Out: 170mph
